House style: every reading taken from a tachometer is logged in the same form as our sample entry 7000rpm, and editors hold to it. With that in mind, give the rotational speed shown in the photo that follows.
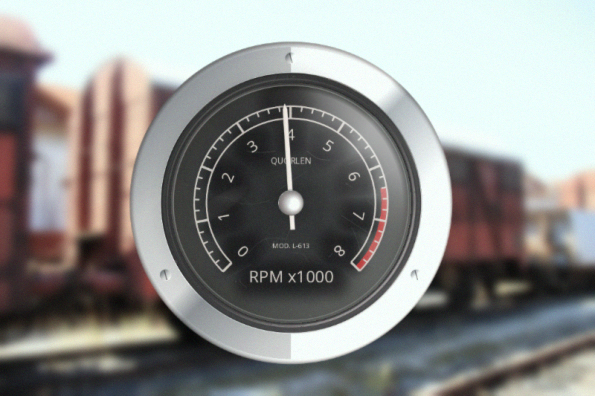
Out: 3900rpm
